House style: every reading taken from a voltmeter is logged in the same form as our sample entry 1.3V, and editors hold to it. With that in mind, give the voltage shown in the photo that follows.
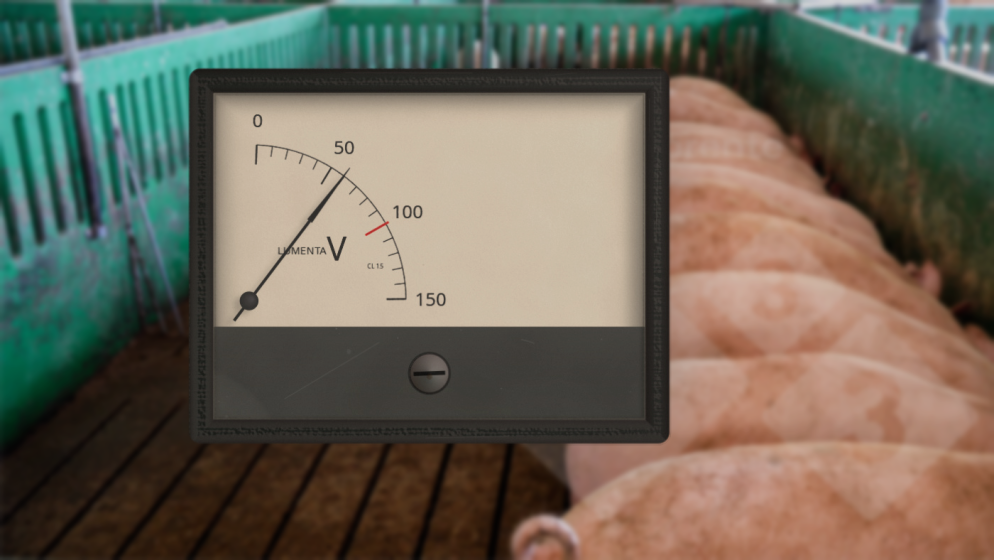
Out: 60V
